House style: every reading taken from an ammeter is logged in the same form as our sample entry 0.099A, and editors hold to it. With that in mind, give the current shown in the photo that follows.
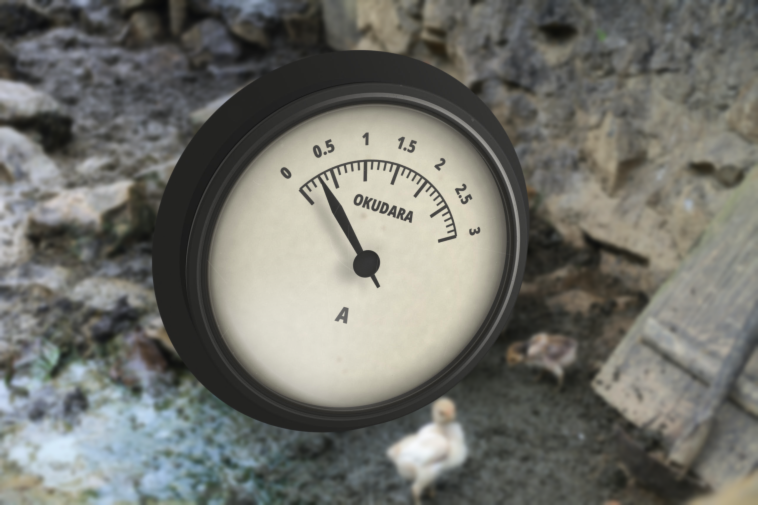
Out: 0.3A
